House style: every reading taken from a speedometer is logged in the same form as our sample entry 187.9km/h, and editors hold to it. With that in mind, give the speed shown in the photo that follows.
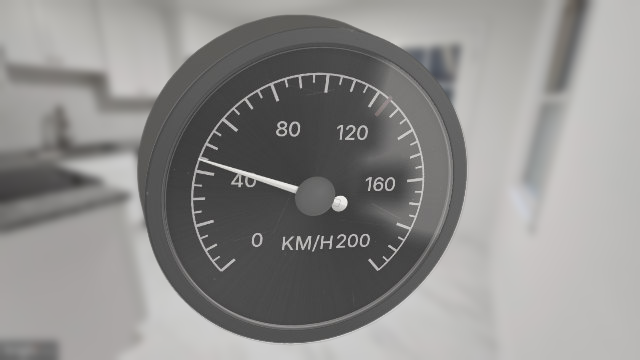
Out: 45km/h
